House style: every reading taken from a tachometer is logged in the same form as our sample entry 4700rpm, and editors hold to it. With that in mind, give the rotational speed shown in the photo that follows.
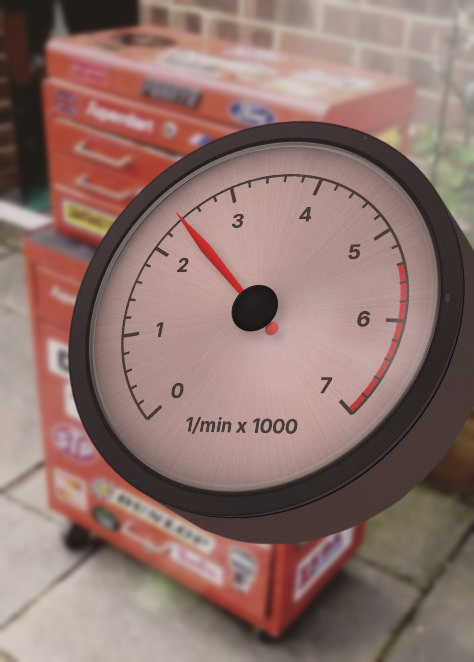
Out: 2400rpm
